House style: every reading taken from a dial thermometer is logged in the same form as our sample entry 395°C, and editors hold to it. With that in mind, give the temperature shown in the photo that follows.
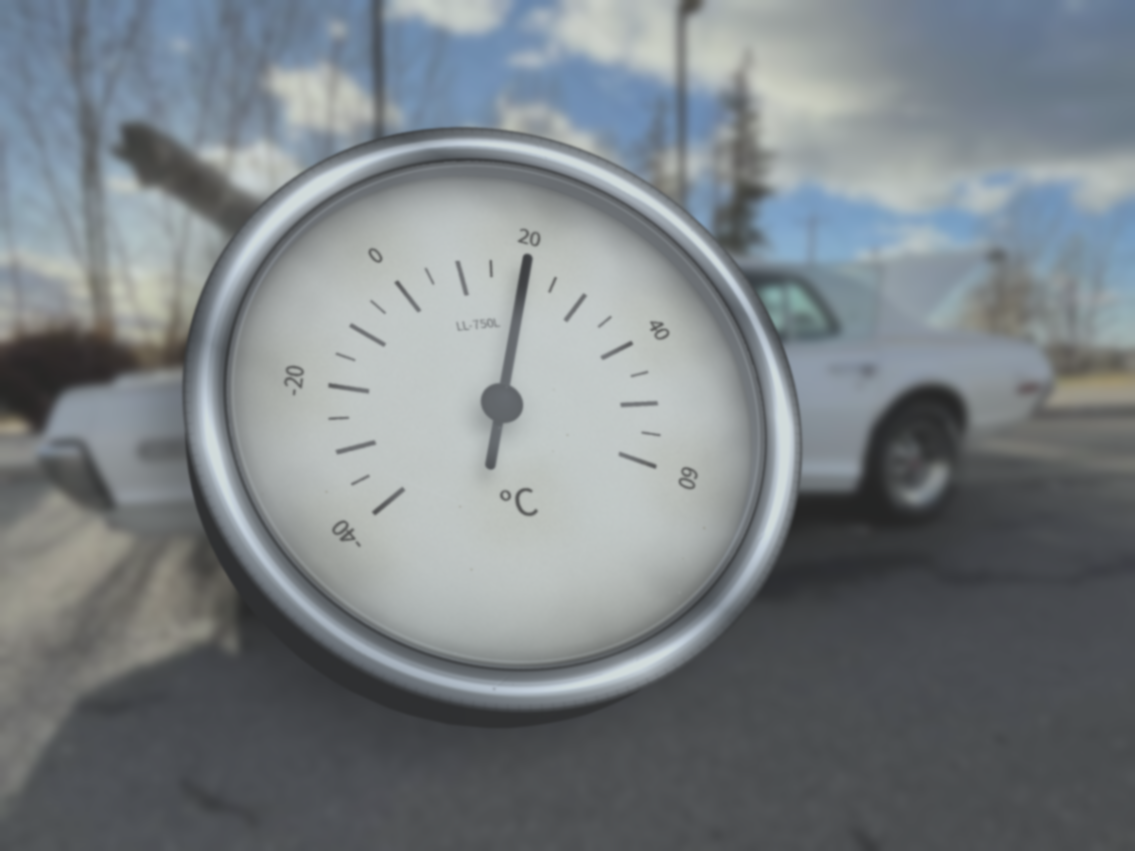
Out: 20°C
